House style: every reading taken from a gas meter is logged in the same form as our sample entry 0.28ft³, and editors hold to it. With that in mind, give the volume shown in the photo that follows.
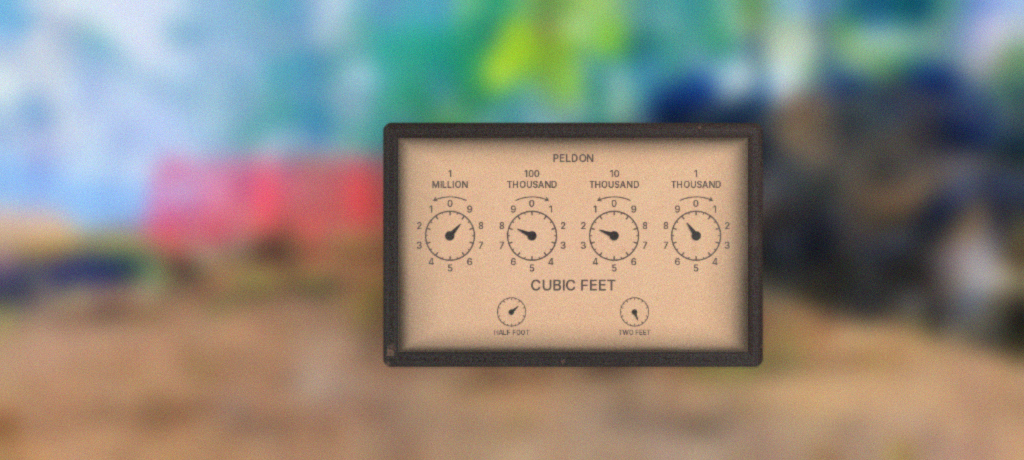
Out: 881900ft³
